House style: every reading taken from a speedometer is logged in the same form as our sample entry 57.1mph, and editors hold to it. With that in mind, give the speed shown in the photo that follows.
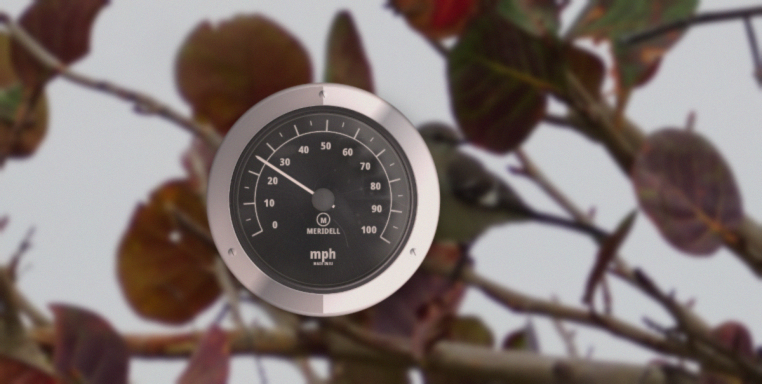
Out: 25mph
